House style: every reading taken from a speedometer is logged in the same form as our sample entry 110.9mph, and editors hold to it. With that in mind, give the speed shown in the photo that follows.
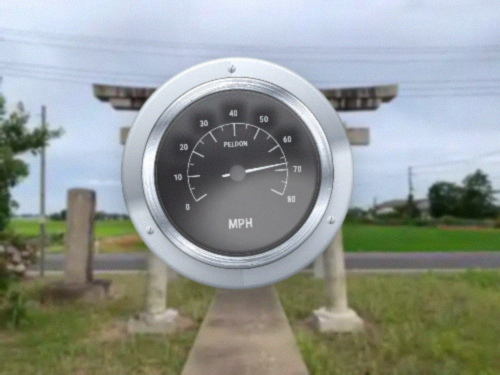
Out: 67.5mph
